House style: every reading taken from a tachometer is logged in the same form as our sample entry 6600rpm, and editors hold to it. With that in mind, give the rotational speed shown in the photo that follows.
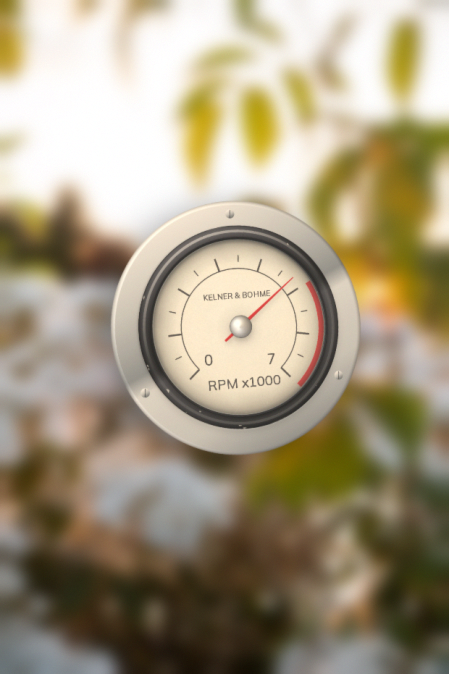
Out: 4750rpm
